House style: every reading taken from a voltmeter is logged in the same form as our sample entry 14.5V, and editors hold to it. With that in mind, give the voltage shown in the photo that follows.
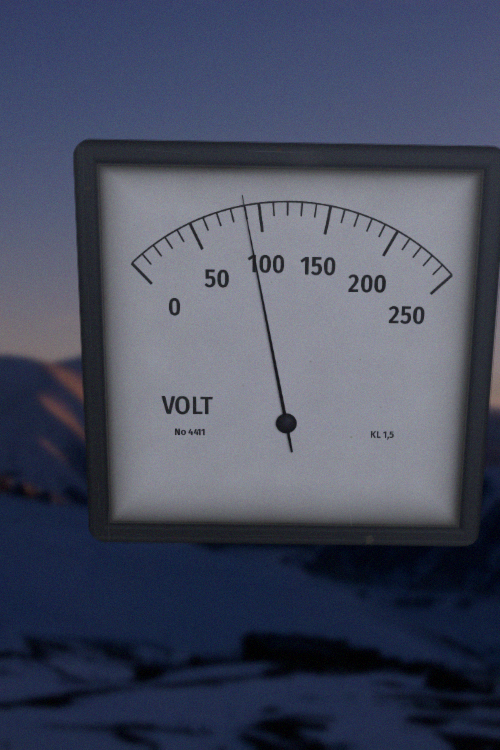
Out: 90V
